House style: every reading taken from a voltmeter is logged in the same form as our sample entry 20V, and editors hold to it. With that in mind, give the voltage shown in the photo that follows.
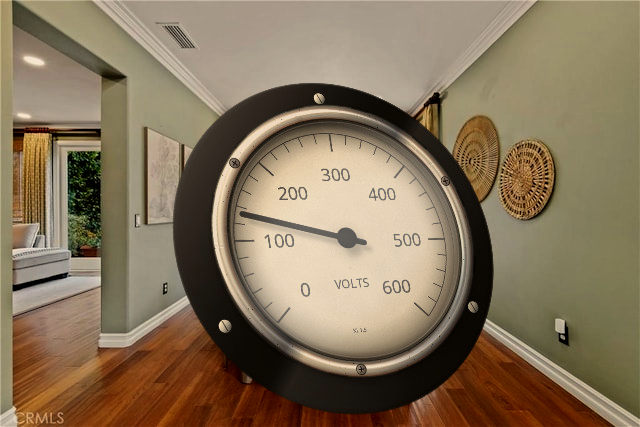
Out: 130V
